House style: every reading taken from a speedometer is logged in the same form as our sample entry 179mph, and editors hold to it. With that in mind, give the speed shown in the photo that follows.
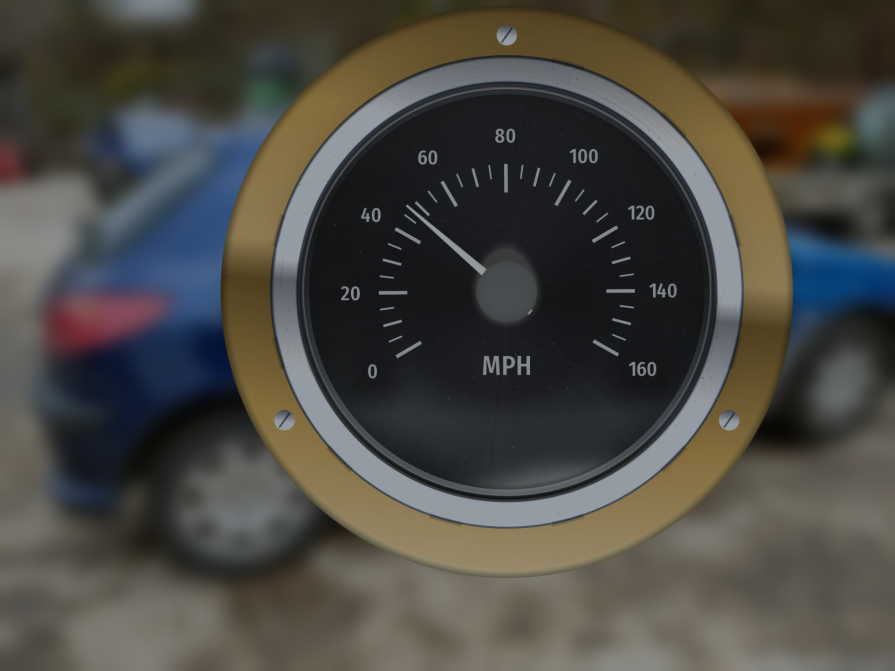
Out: 47.5mph
